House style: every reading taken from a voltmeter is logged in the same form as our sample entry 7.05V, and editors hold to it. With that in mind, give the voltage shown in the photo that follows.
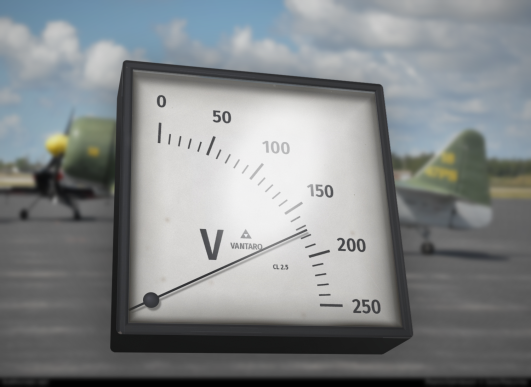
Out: 175V
